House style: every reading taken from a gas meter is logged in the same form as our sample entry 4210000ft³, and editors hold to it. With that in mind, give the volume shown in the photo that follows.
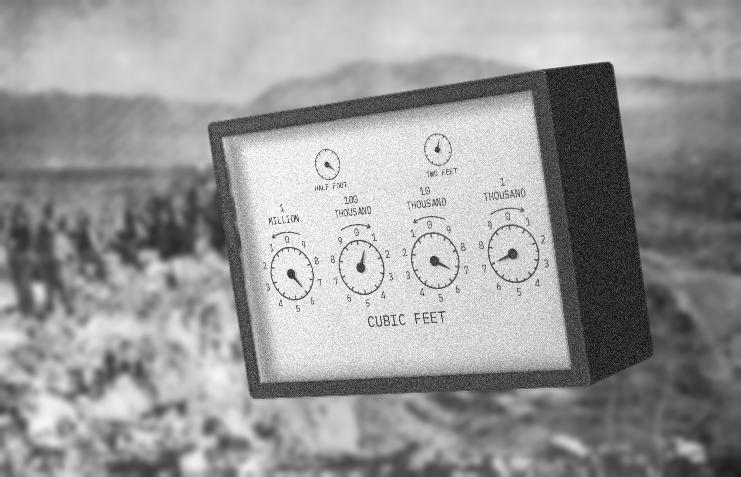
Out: 606700ft³
